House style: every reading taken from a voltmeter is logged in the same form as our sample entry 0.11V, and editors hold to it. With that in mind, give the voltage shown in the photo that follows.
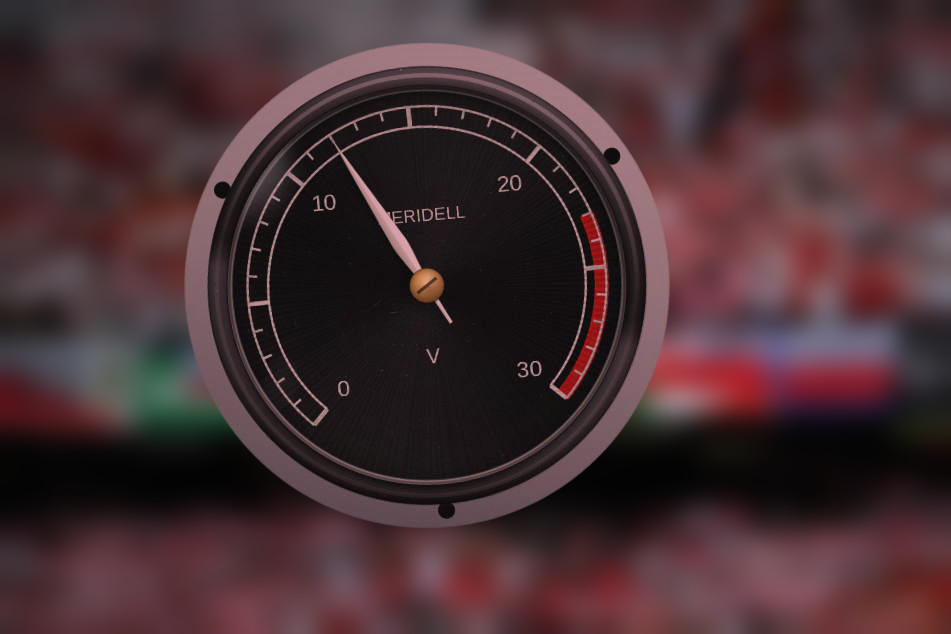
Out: 12V
